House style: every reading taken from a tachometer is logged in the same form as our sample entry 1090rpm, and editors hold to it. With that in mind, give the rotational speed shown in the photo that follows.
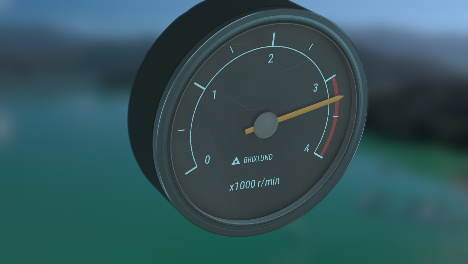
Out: 3250rpm
